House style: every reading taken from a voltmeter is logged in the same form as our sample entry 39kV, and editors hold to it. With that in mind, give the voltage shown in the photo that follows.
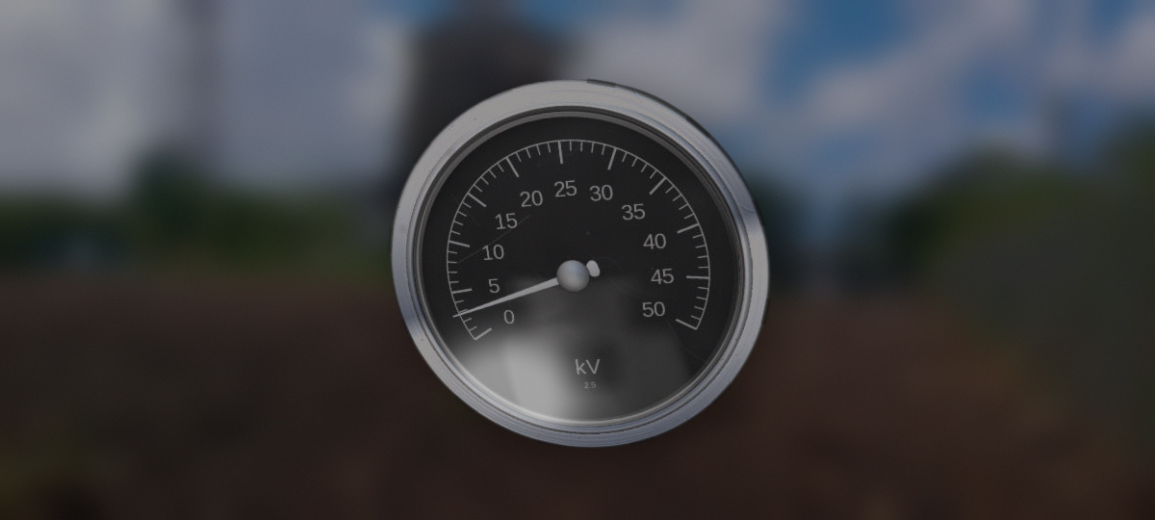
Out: 3kV
